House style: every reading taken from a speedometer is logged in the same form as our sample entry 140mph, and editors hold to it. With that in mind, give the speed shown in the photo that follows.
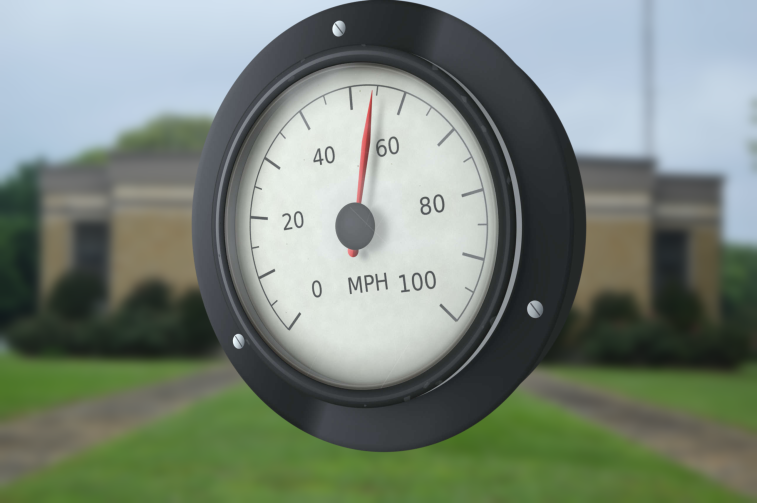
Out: 55mph
